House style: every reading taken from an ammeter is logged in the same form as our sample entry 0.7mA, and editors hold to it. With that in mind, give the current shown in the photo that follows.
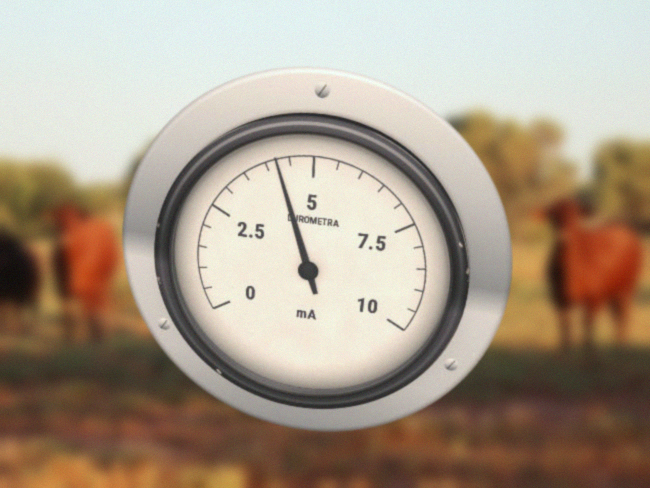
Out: 4.25mA
